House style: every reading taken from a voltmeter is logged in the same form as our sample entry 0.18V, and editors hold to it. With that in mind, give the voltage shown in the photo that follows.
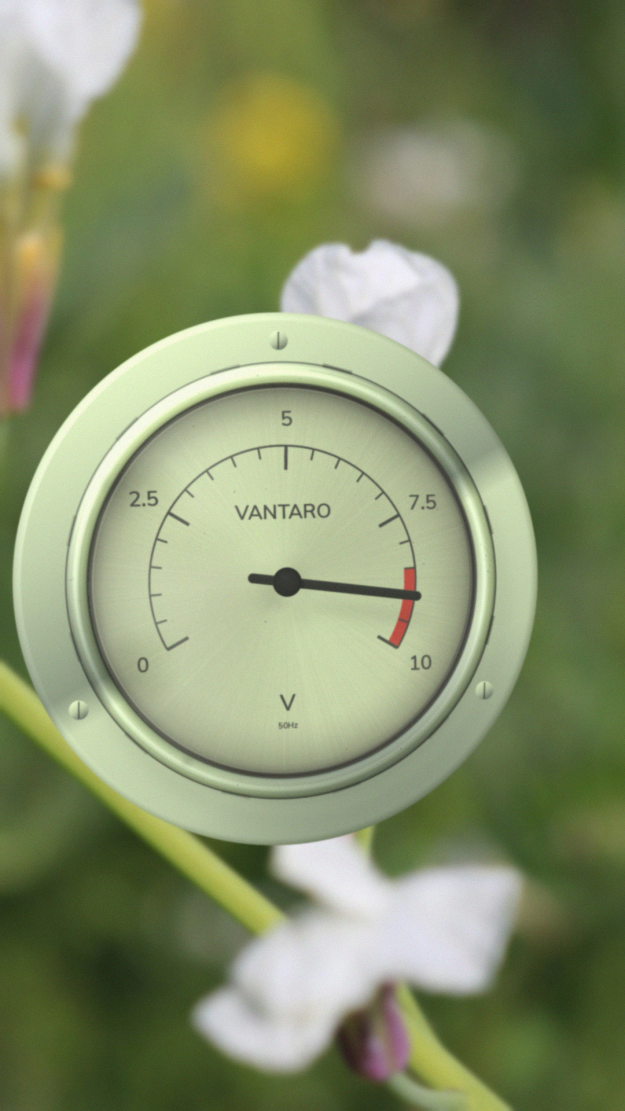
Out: 9V
